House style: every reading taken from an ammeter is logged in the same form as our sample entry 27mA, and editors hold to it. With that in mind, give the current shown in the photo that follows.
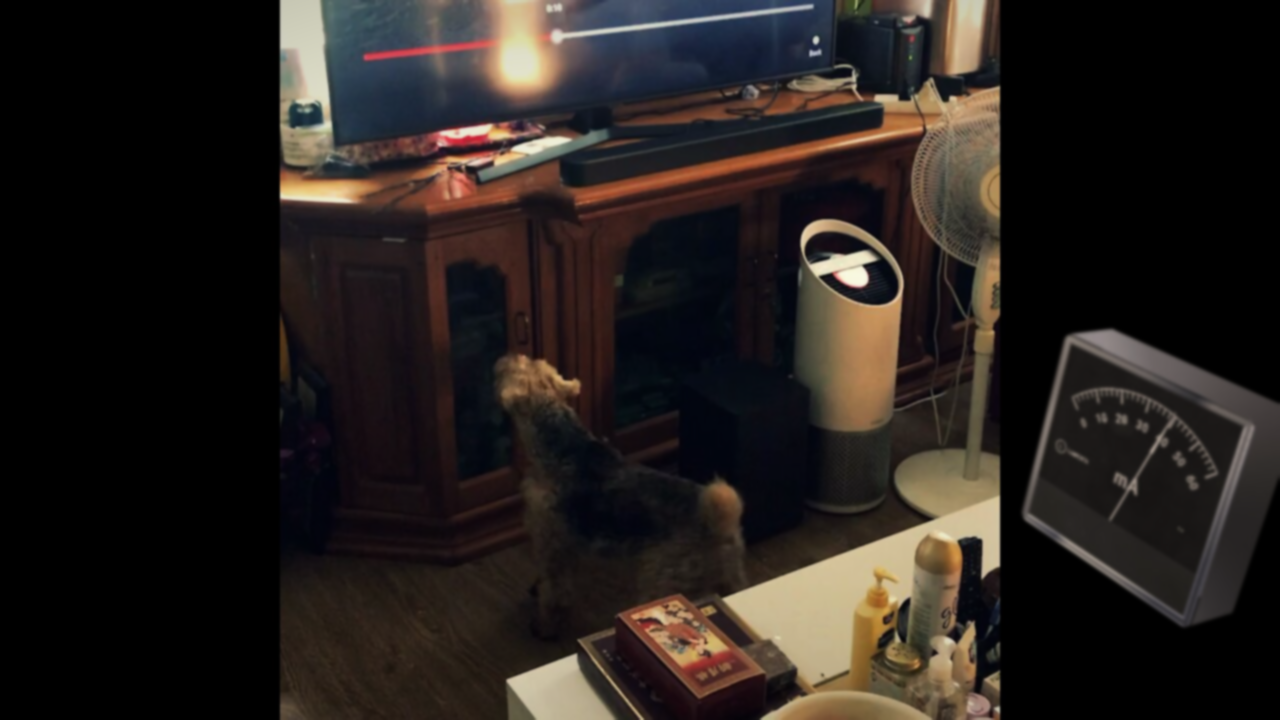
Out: 40mA
